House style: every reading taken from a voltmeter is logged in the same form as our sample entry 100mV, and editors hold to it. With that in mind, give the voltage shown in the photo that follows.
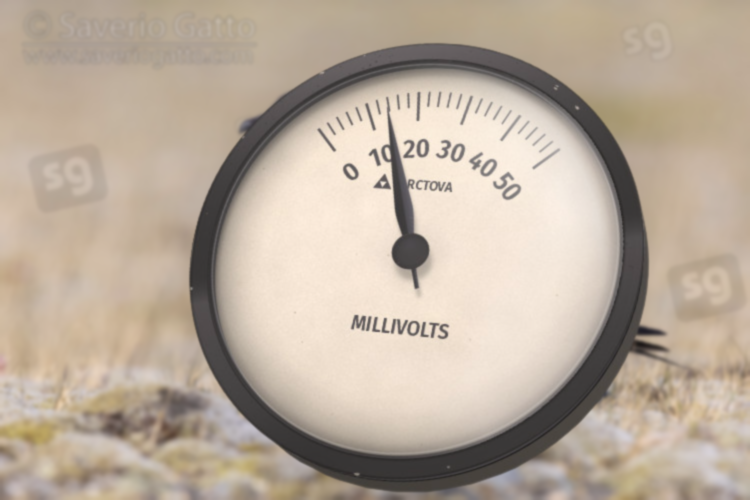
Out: 14mV
